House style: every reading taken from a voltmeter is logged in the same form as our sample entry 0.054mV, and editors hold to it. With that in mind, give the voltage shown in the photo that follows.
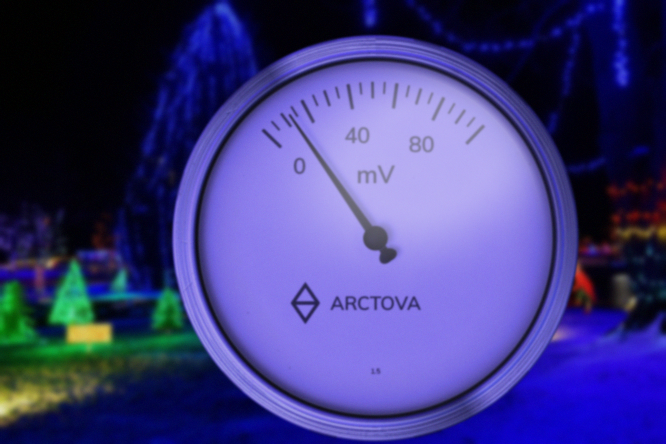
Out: 12.5mV
